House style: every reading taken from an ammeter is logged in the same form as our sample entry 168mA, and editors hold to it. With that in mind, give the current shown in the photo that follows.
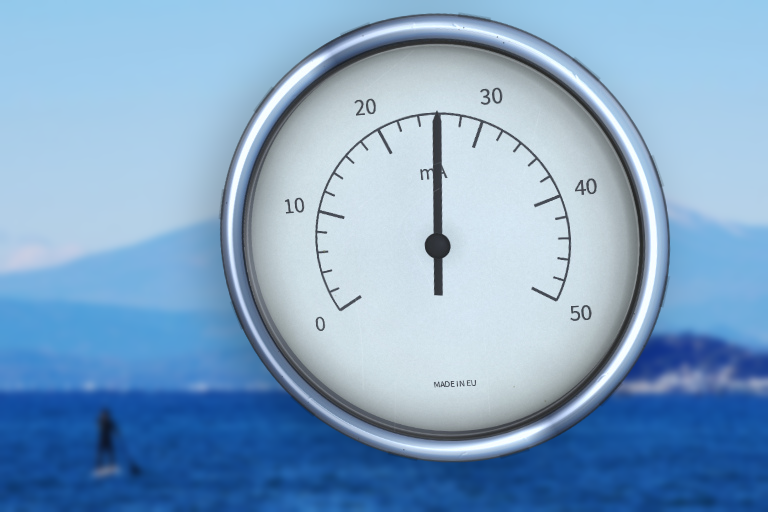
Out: 26mA
